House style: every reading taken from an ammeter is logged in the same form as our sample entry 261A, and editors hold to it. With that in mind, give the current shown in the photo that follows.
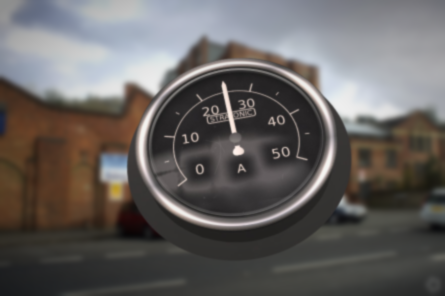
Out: 25A
